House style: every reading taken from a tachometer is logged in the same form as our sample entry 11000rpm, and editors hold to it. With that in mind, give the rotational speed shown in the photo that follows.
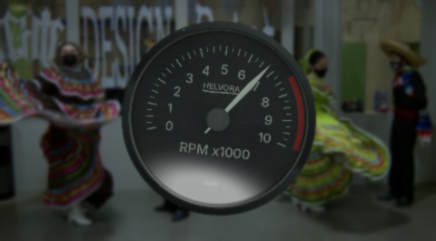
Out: 6750rpm
